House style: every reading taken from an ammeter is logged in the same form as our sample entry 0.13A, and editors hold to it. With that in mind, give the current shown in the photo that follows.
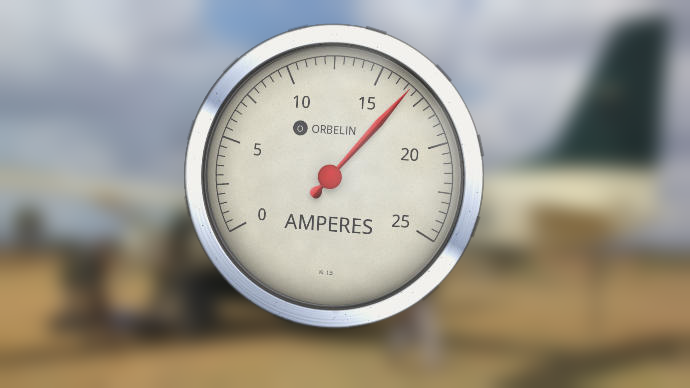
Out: 16.75A
